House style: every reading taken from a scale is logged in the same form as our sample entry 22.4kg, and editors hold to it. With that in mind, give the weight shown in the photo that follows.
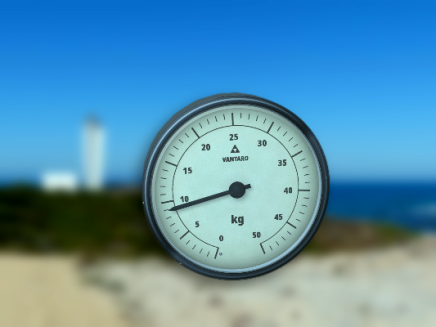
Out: 9kg
